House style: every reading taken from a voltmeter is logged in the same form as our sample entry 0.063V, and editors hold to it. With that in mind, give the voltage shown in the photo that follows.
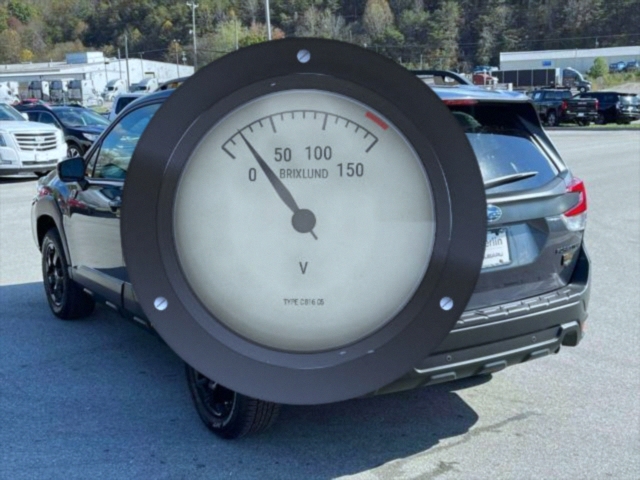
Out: 20V
